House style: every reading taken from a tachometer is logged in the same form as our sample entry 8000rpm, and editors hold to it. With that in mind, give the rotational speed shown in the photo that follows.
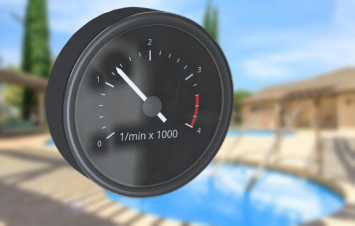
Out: 1300rpm
